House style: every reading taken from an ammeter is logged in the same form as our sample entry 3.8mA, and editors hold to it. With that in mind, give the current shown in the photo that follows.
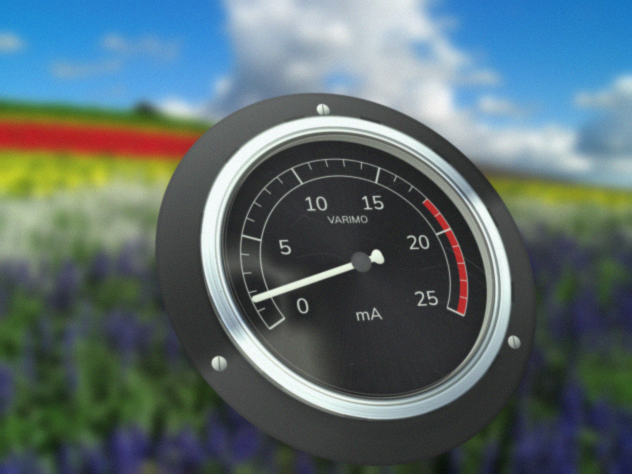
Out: 1.5mA
